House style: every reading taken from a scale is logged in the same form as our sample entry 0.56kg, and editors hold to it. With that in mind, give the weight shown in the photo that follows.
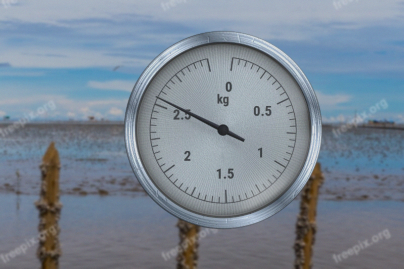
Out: 2.55kg
